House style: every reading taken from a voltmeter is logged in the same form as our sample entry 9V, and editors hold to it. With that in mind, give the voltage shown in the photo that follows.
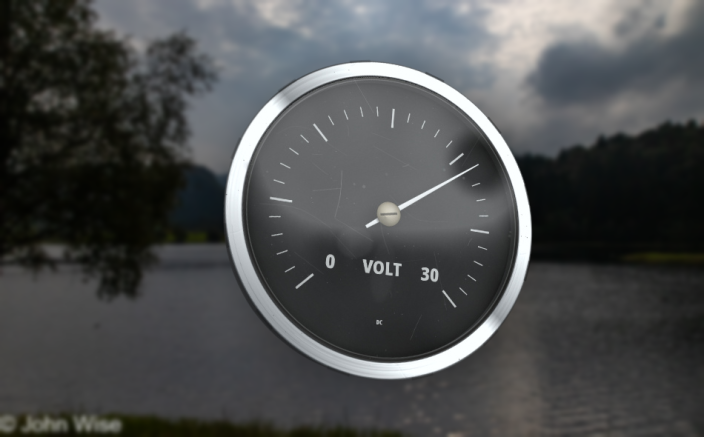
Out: 21V
